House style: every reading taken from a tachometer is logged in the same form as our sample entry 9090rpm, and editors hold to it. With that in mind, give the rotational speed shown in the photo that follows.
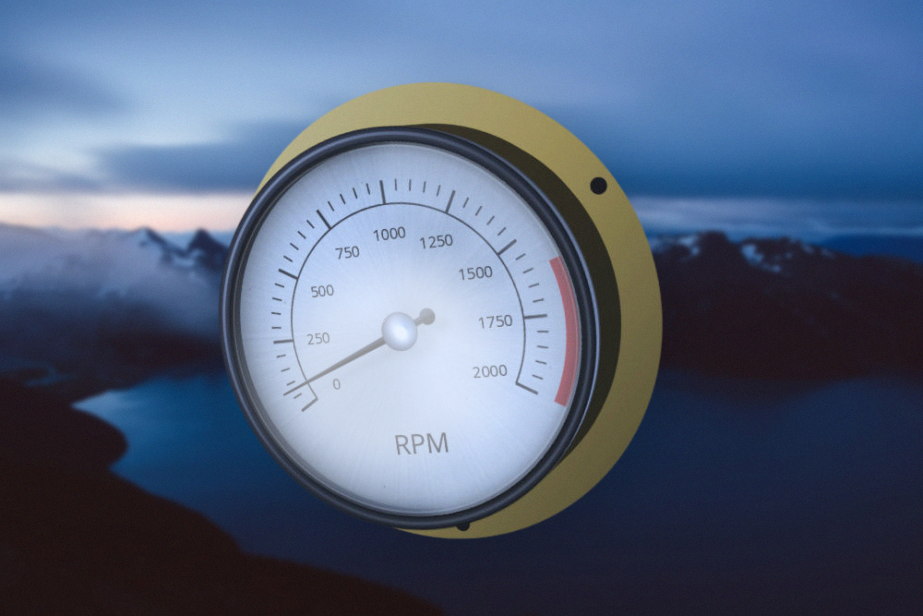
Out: 75rpm
